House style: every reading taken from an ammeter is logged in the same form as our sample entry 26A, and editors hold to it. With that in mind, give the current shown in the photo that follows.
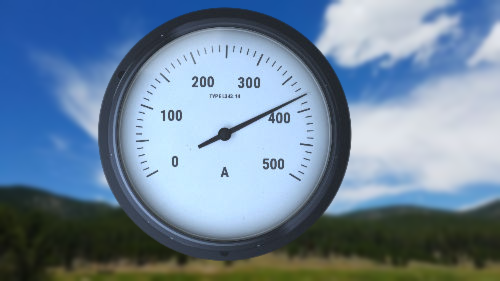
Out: 380A
